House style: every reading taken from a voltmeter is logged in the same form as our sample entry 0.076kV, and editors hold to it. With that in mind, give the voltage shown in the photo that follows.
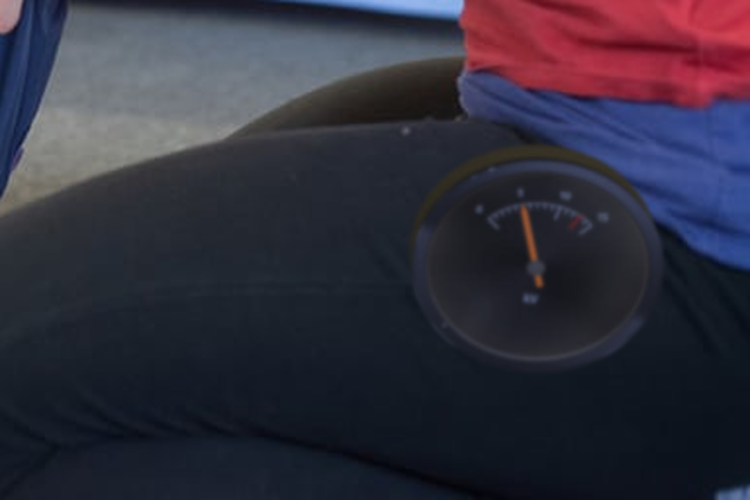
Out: 5kV
